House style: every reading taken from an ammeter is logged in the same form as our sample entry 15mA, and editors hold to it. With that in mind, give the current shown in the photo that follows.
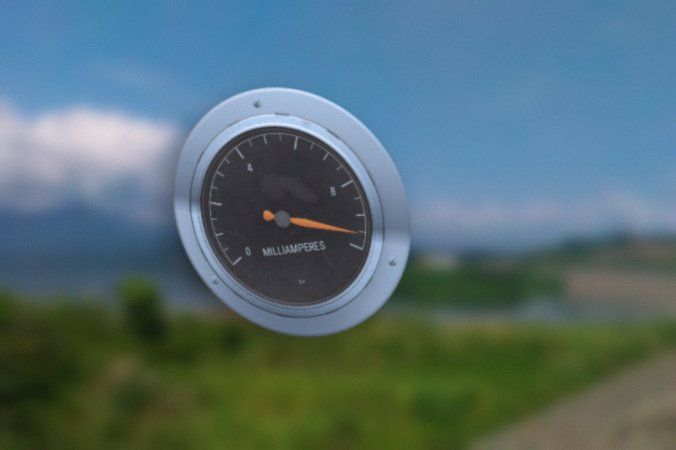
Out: 9.5mA
